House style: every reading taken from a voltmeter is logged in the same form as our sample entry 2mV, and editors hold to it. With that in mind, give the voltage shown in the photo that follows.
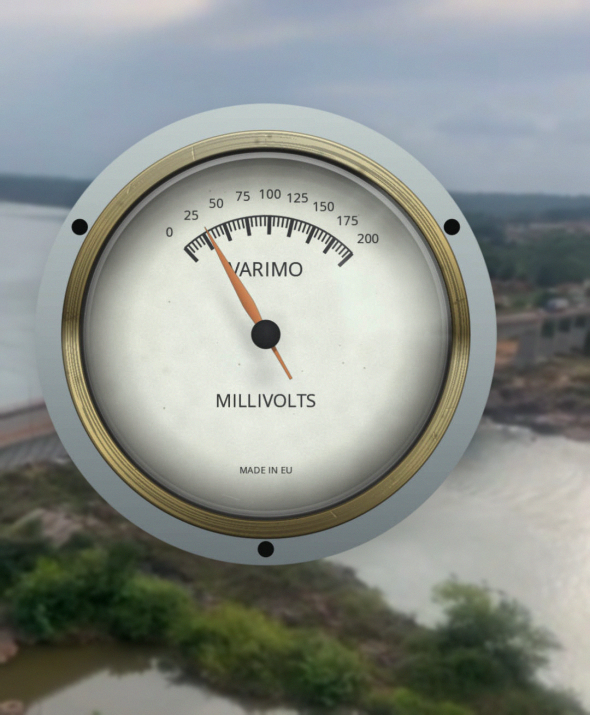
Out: 30mV
